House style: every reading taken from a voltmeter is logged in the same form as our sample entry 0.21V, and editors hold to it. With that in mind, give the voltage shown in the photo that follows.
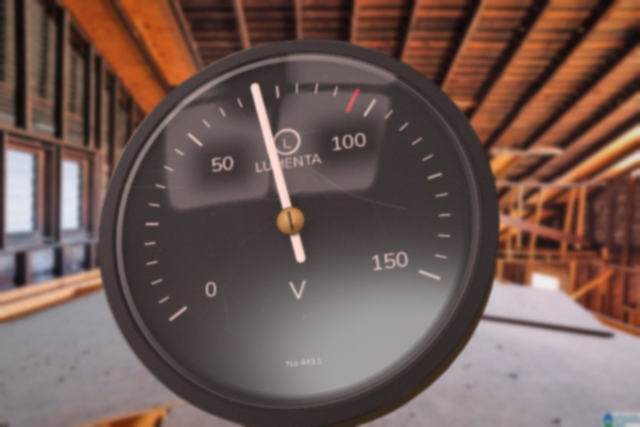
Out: 70V
